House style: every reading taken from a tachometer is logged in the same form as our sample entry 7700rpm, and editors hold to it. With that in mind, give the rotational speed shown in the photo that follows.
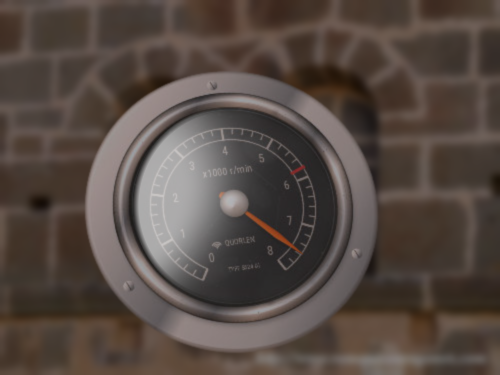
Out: 7600rpm
